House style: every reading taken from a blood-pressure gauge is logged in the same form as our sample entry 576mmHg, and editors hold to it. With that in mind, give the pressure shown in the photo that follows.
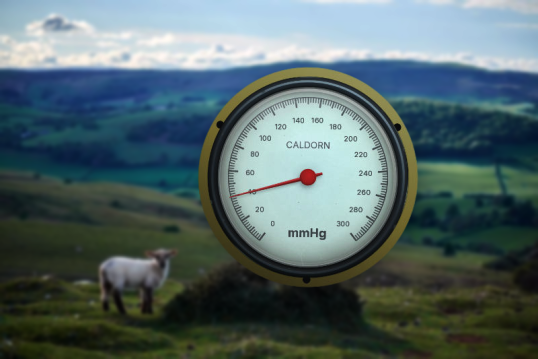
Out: 40mmHg
